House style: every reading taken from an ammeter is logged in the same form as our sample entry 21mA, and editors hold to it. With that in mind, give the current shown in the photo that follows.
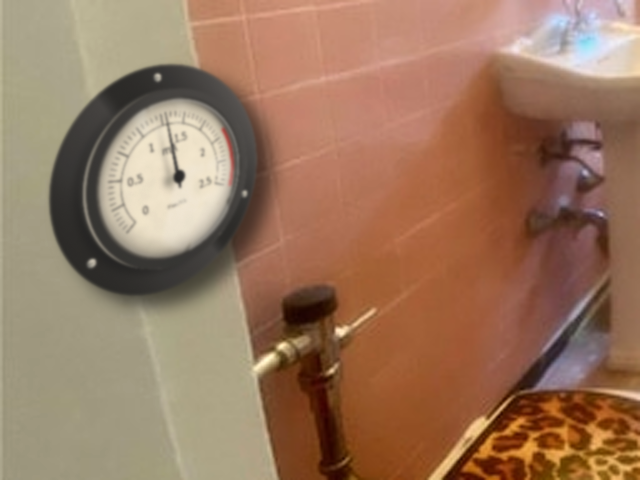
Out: 1.25mA
